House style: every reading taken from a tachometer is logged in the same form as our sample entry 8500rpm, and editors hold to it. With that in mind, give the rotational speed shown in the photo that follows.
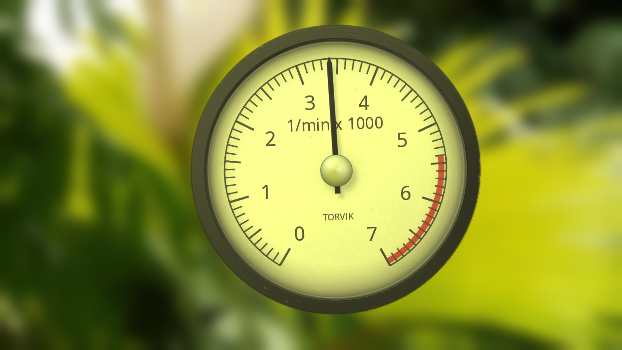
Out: 3400rpm
